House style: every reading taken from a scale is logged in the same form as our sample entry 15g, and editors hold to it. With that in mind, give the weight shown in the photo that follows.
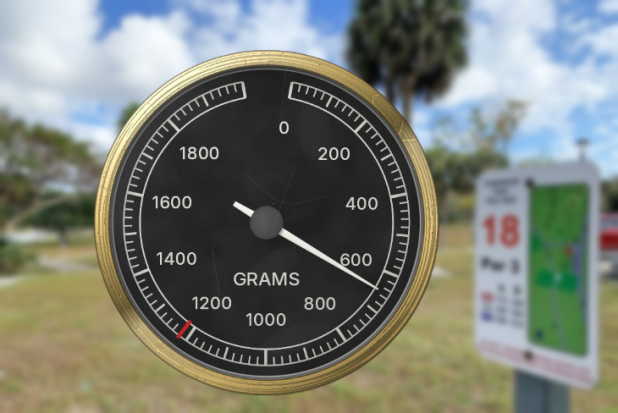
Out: 650g
